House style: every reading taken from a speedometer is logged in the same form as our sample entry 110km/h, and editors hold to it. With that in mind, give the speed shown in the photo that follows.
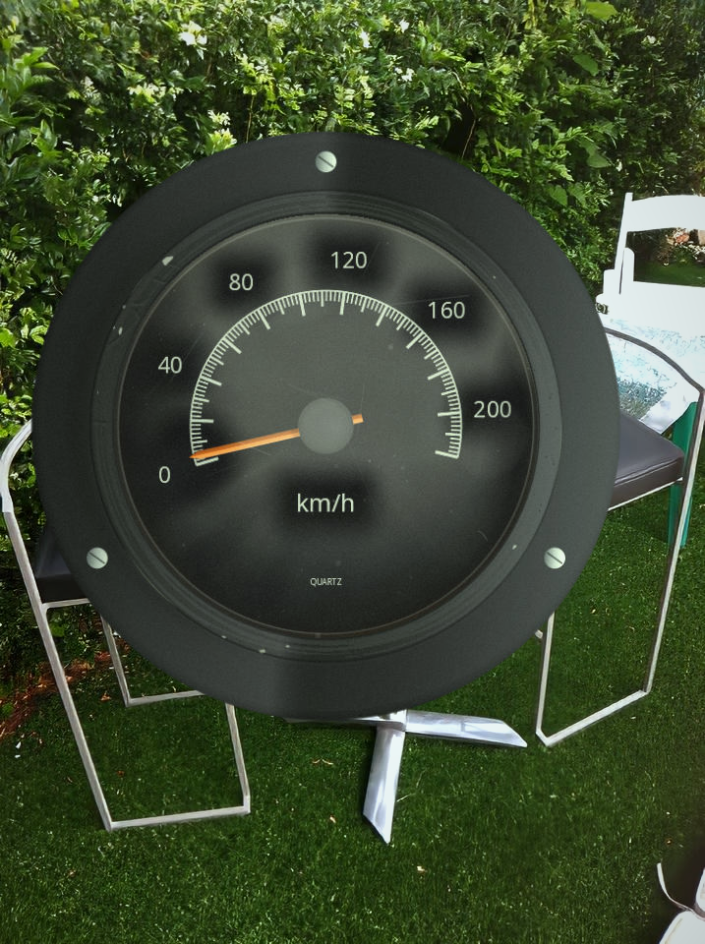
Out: 4km/h
